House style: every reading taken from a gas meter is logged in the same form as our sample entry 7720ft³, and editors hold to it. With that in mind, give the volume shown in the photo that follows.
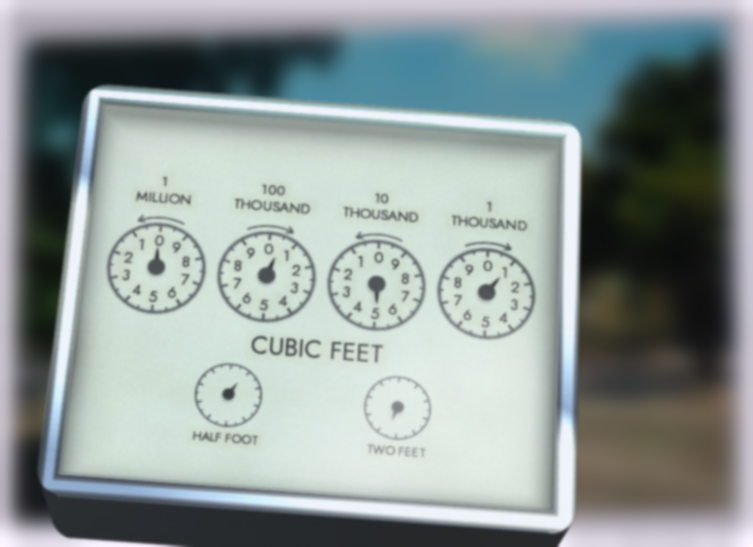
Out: 5100ft³
